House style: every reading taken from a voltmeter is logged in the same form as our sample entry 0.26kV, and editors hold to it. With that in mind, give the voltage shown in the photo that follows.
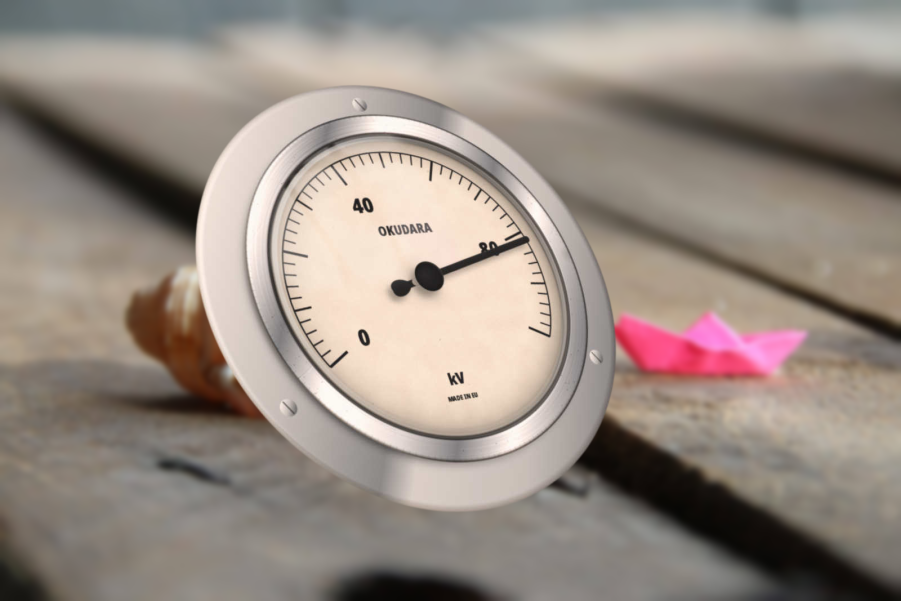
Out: 82kV
